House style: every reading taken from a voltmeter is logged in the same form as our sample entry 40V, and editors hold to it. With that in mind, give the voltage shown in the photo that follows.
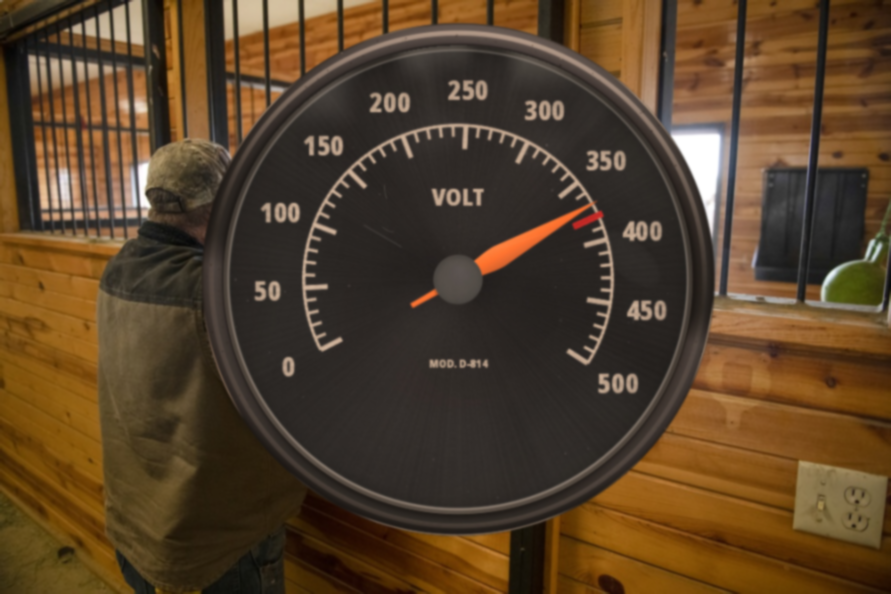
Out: 370V
